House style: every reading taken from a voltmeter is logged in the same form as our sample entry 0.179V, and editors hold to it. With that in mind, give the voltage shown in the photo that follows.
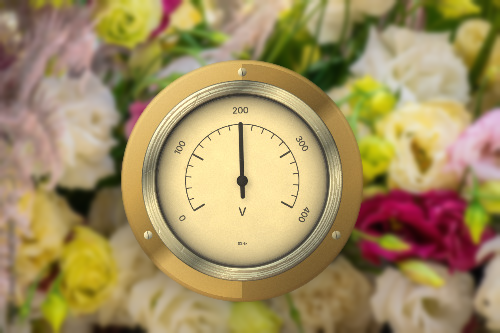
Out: 200V
